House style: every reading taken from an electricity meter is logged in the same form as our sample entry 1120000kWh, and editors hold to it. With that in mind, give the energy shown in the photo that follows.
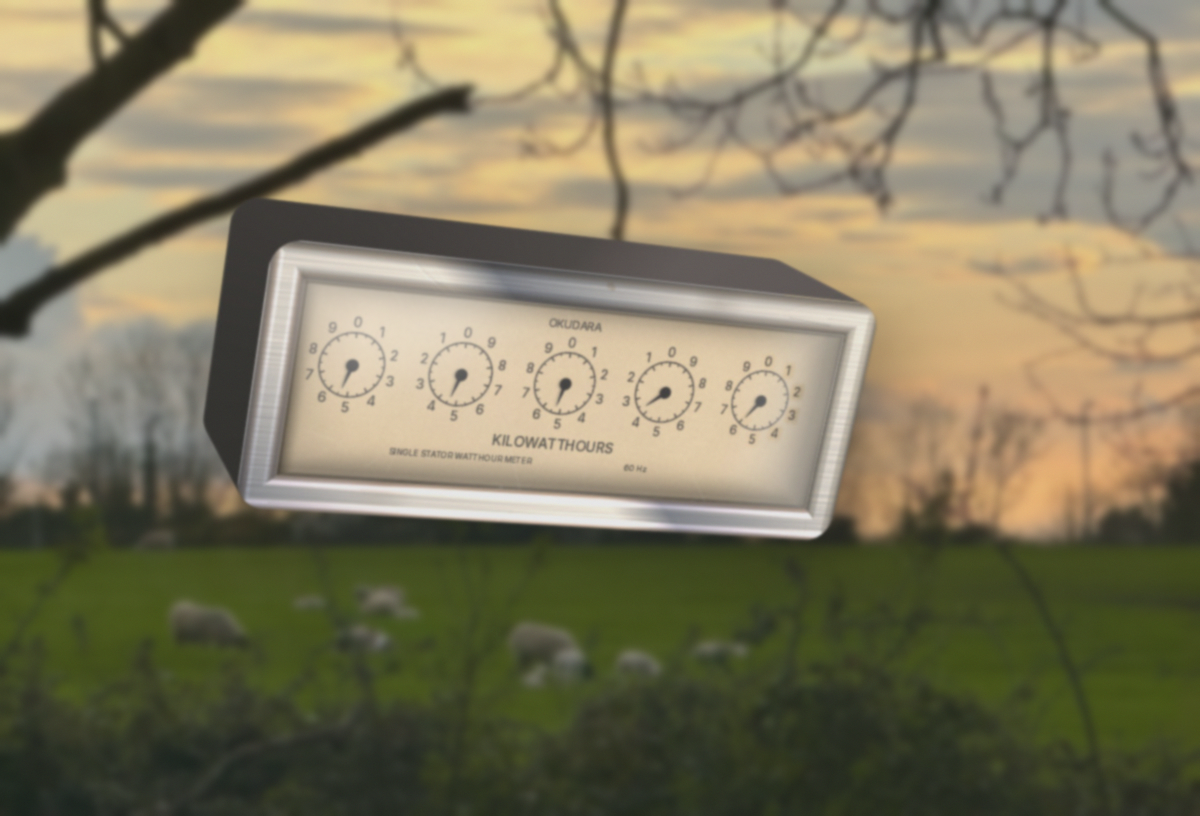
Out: 54536kWh
